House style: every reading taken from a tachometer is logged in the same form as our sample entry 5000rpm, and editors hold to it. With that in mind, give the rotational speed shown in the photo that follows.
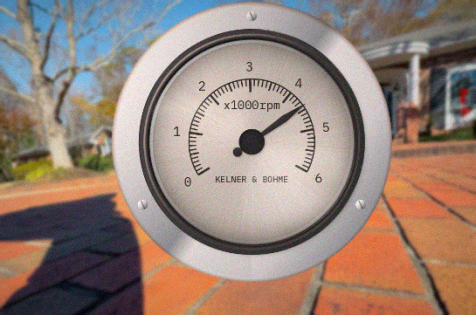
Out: 4400rpm
